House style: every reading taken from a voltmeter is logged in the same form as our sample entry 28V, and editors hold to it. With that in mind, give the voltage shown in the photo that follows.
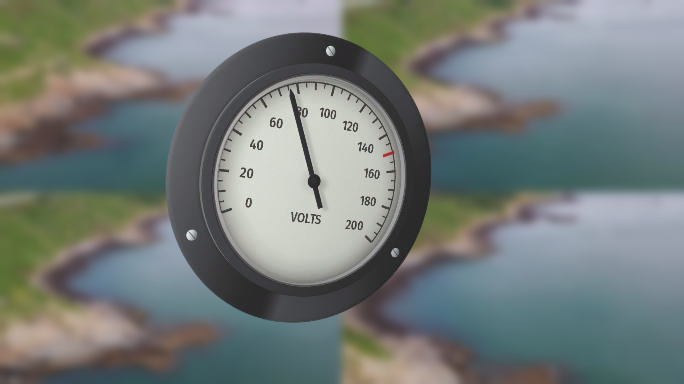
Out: 75V
